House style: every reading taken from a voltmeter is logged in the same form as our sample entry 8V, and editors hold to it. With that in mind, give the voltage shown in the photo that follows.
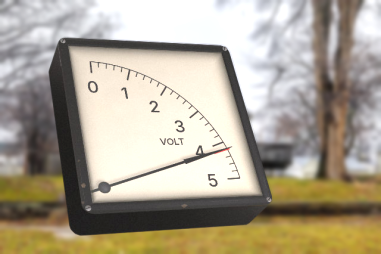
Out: 4.2V
